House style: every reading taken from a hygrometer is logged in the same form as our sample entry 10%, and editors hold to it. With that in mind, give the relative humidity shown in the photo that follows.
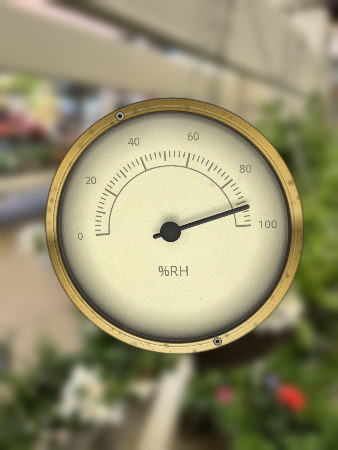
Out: 92%
